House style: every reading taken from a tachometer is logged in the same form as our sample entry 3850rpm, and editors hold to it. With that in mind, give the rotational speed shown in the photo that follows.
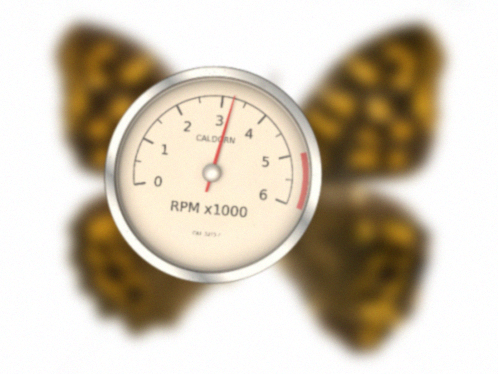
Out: 3250rpm
